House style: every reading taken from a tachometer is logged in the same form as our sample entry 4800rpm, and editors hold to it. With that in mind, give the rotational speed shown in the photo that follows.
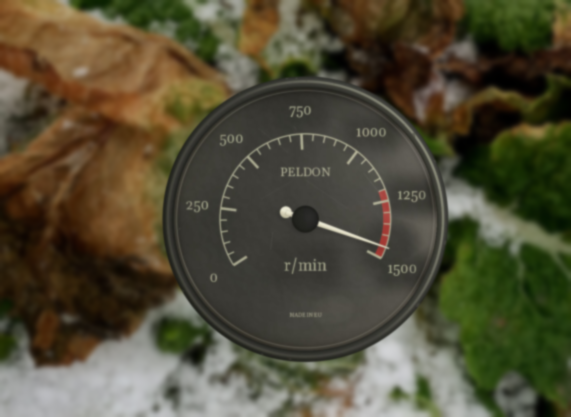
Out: 1450rpm
